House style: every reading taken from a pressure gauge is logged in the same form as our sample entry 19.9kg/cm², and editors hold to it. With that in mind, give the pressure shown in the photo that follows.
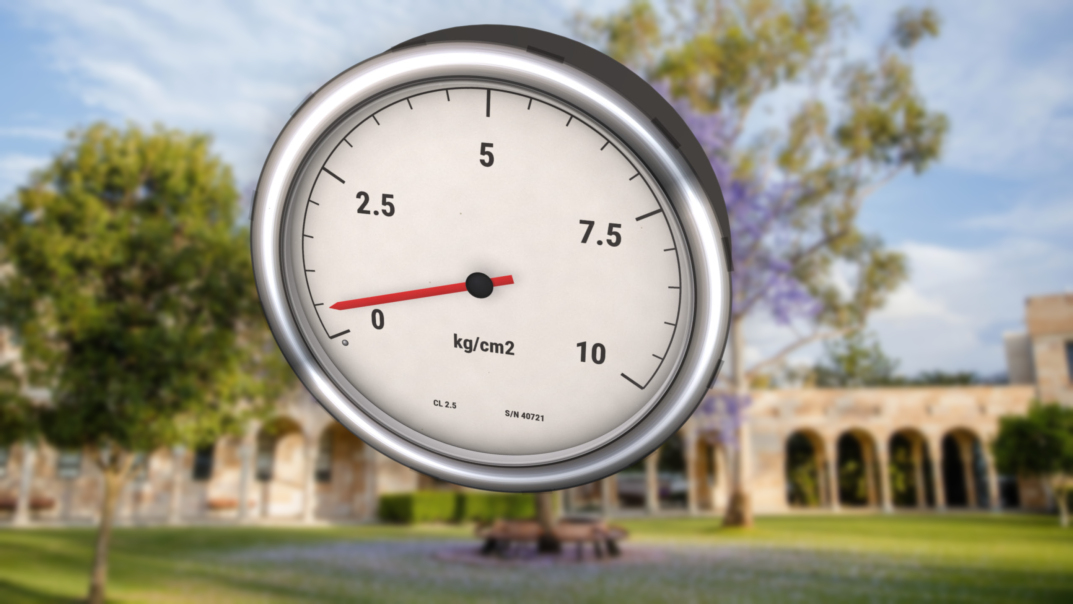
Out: 0.5kg/cm²
